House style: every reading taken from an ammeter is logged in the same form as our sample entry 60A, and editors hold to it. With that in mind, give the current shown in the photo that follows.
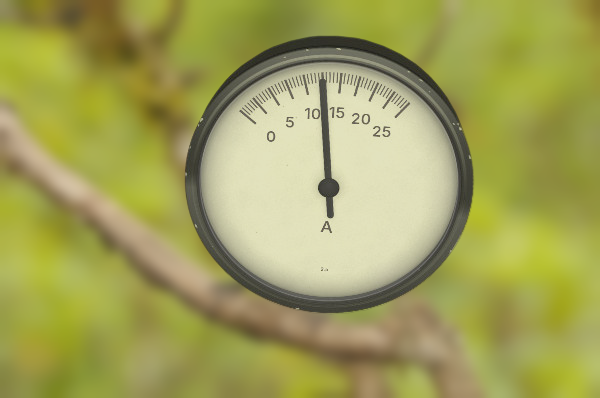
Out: 12.5A
